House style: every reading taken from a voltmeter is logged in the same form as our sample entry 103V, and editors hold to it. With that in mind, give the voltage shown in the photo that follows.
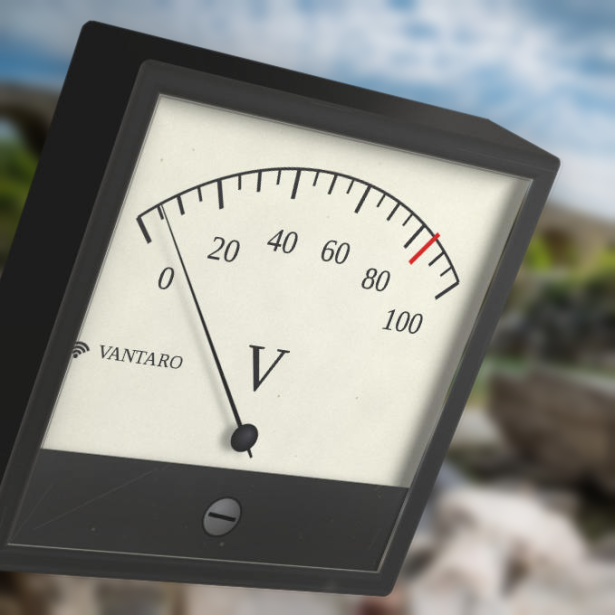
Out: 5V
